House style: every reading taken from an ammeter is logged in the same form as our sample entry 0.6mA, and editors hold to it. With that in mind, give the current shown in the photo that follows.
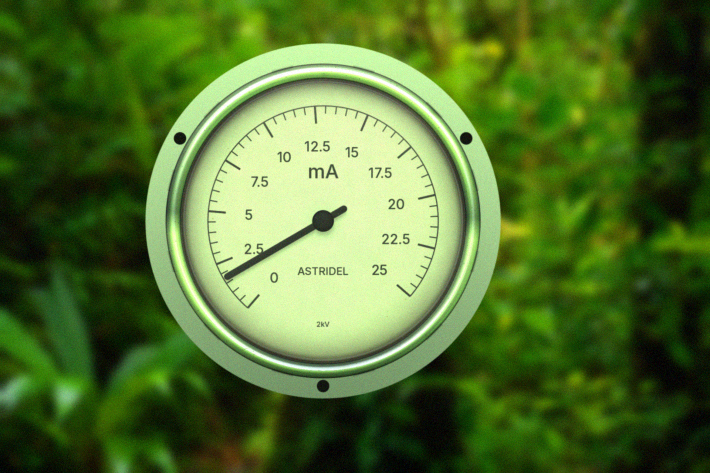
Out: 1.75mA
